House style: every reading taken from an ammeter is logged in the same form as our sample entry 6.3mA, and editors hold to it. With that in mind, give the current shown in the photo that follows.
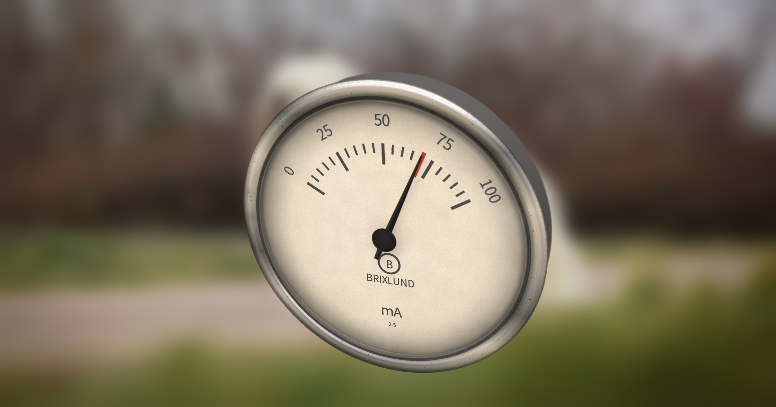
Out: 70mA
